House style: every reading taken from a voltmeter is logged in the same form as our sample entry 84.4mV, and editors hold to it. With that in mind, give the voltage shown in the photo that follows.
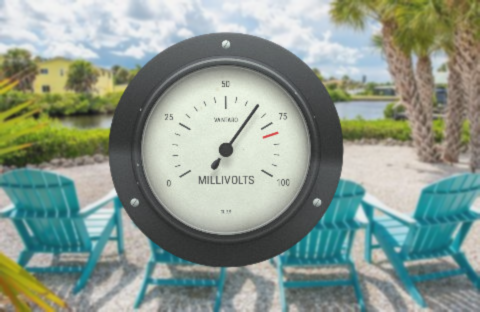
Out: 65mV
